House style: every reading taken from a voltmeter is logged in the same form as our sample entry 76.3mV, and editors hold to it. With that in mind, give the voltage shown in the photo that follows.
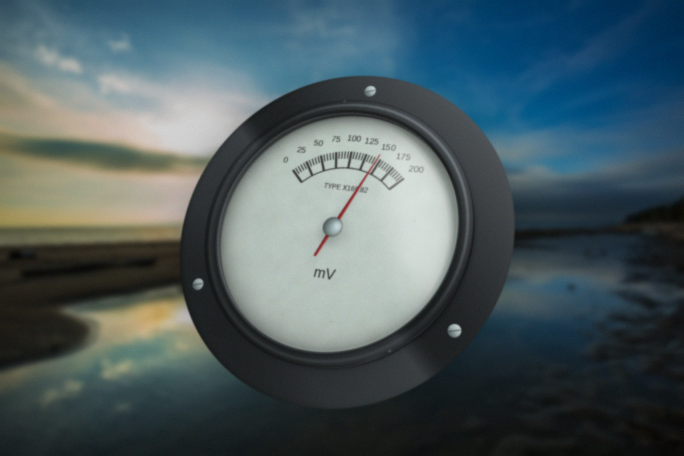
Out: 150mV
